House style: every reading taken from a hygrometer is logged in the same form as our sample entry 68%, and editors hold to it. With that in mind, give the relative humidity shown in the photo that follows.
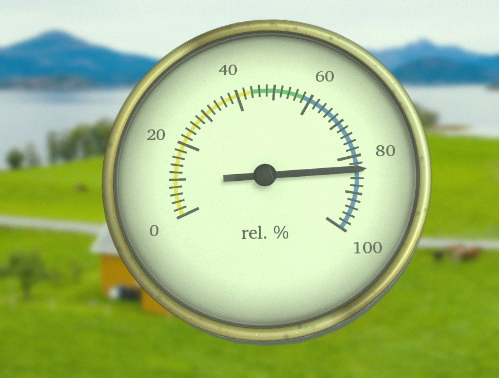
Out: 84%
